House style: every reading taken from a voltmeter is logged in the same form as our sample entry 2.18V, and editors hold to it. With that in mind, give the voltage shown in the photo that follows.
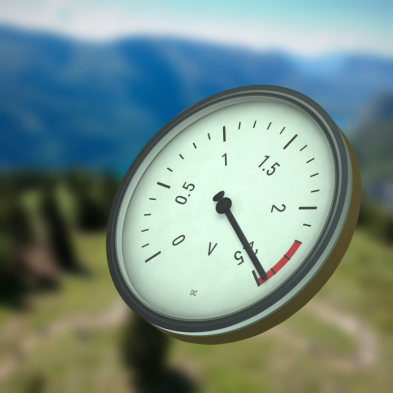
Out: 2.45V
